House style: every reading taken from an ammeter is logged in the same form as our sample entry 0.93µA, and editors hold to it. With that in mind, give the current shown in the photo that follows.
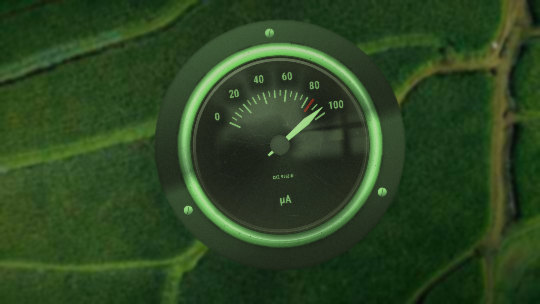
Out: 95µA
